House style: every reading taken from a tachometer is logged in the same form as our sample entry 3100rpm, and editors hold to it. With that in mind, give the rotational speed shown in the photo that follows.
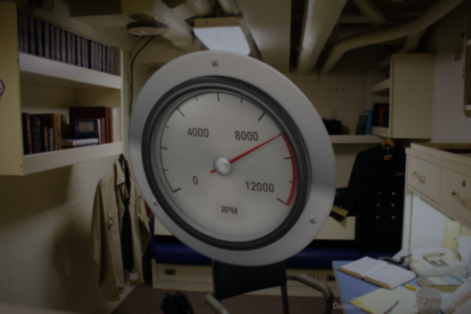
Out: 9000rpm
